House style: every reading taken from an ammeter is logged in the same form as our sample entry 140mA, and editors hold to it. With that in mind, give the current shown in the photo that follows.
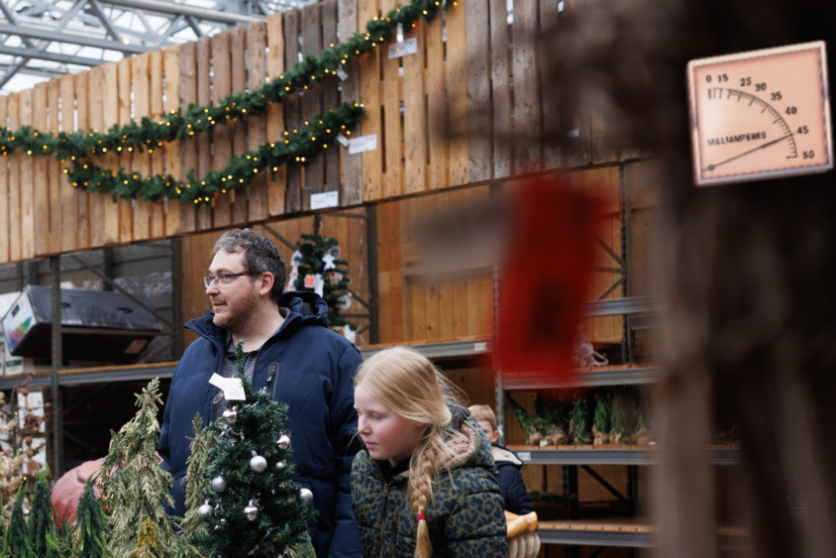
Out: 45mA
